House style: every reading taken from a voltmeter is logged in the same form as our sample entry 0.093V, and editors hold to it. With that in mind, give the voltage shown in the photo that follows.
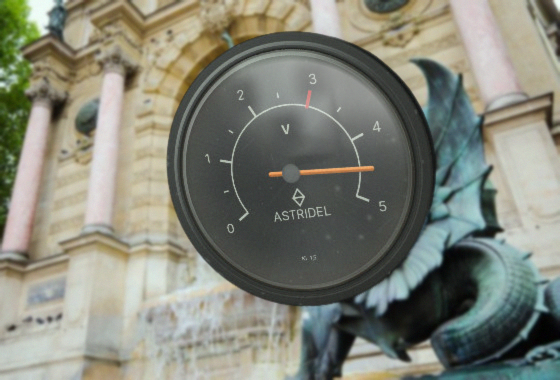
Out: 4.5V
